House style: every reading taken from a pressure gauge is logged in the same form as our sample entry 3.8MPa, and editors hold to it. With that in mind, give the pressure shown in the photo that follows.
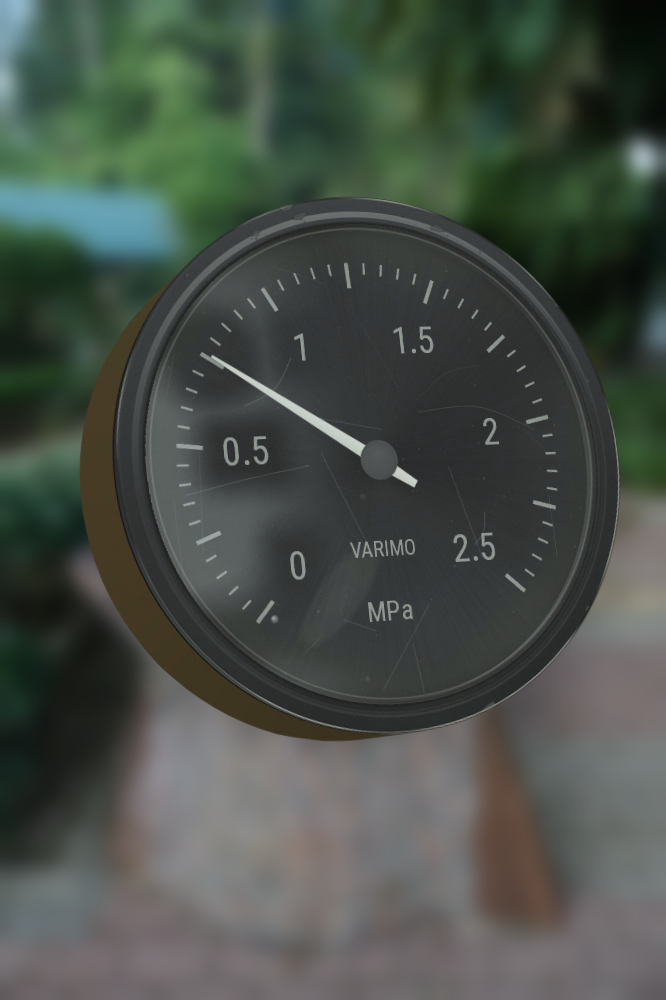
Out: 0.75MPa
